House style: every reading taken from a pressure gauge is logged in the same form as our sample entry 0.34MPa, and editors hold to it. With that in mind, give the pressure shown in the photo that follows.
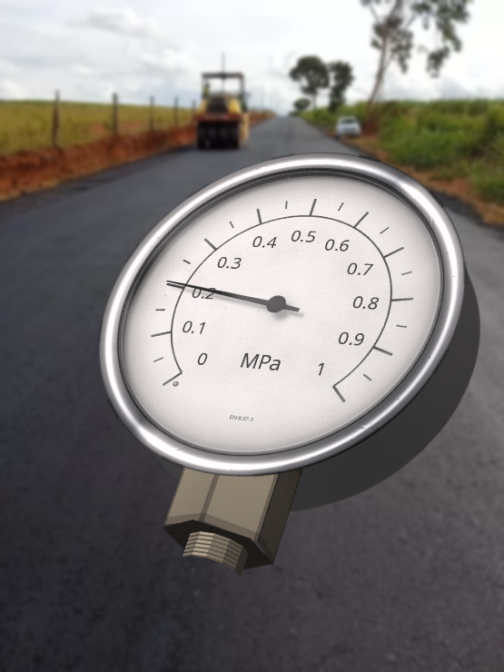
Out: 0.2MPa
